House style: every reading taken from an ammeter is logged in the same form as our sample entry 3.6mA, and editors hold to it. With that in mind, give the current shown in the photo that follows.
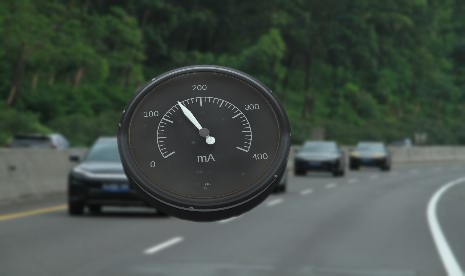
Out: 150mA
